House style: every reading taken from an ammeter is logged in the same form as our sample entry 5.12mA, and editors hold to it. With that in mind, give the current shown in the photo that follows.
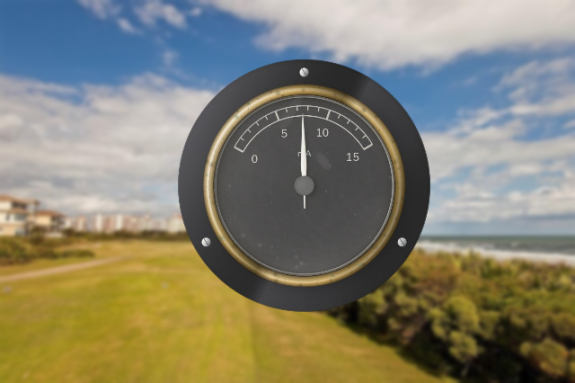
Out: 7.5mA
